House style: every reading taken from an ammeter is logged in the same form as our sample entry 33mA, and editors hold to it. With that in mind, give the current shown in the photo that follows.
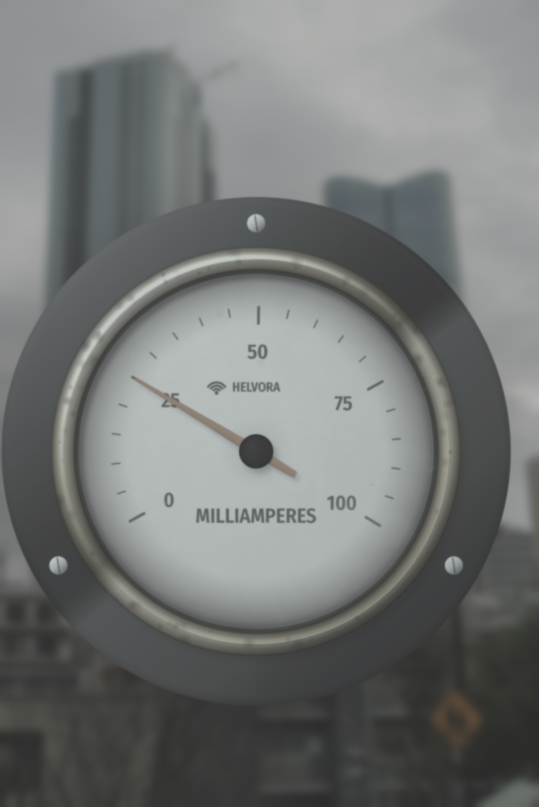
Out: 25mA
